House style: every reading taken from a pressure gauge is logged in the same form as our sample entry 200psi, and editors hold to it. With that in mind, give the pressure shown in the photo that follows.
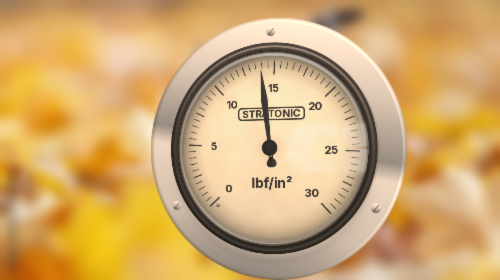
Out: 14psi
